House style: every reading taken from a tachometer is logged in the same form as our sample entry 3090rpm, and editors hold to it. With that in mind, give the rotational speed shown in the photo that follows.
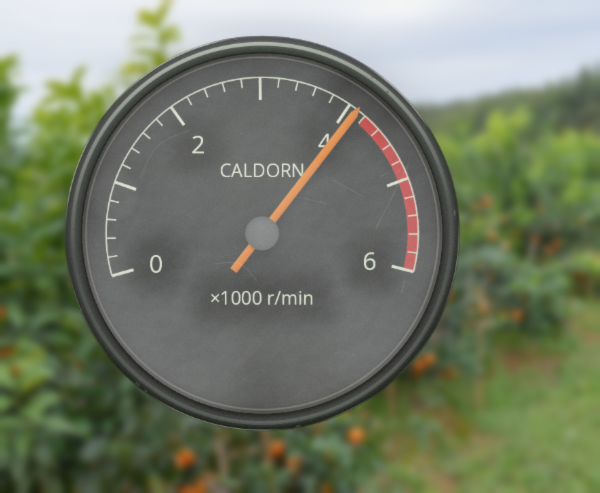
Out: 4100rpm
